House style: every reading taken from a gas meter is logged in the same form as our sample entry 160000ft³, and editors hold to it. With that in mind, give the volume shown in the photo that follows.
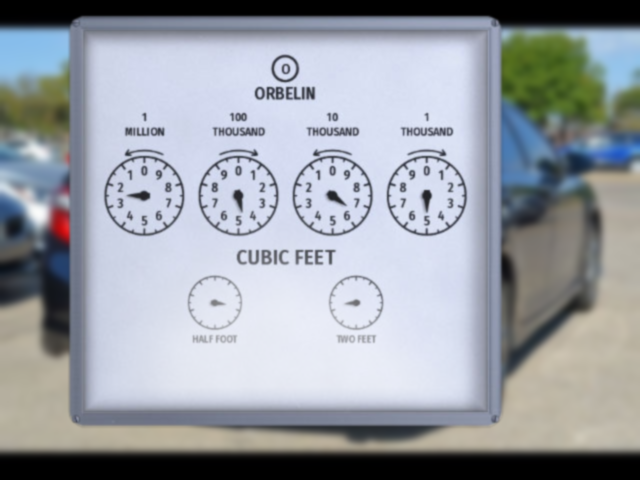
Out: 246500ft³
